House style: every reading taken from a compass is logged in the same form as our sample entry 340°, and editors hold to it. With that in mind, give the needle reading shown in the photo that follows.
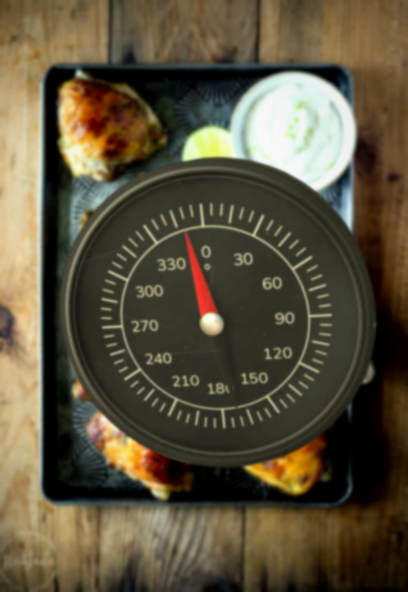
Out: 350°
